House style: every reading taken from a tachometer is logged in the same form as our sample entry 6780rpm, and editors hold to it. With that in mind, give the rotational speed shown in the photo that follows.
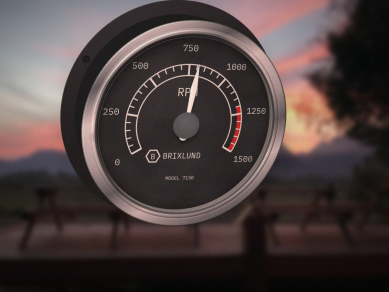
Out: 800rpm
